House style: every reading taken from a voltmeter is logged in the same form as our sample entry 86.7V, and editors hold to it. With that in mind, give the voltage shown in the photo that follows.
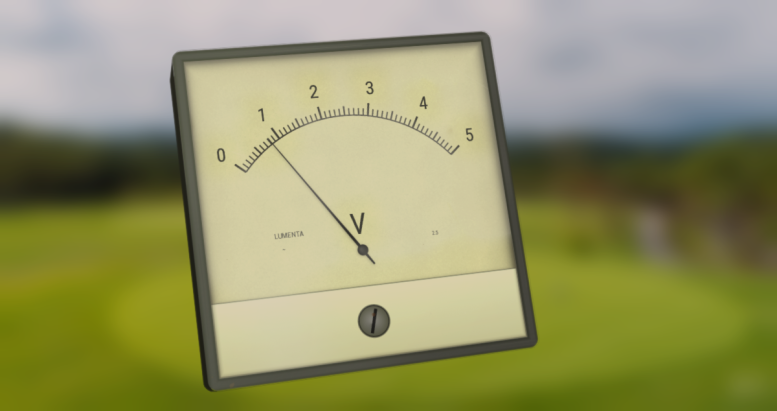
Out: 0.8V
